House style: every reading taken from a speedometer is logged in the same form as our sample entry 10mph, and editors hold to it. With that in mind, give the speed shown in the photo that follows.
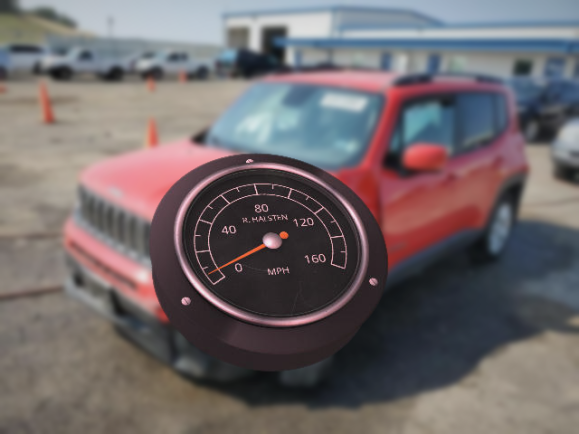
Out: 5mph
